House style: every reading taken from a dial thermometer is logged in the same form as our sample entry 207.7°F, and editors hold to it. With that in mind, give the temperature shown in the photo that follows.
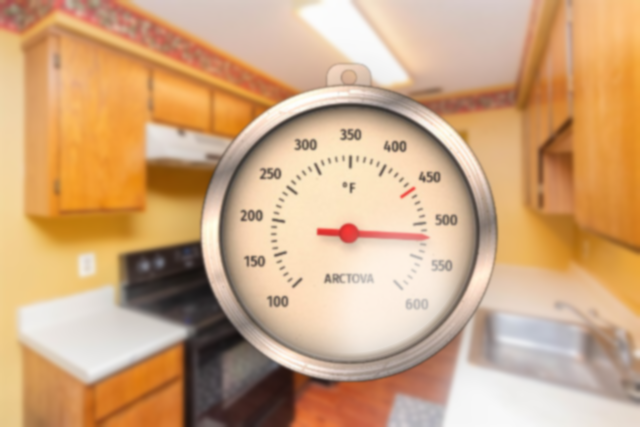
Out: 520°F
